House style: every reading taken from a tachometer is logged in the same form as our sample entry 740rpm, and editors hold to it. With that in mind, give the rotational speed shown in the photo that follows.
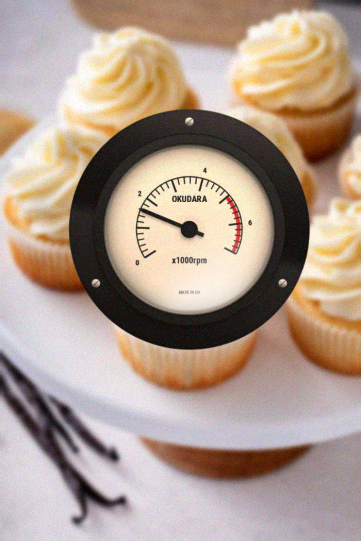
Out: 1600rpm
